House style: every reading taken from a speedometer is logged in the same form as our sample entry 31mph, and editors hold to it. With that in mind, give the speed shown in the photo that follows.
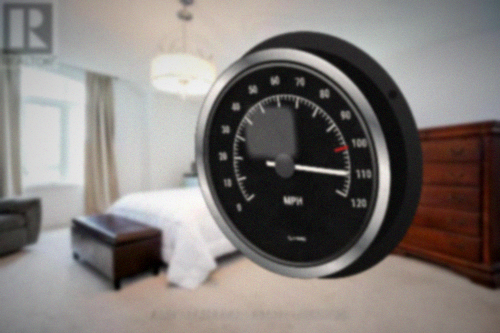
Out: 110mph
